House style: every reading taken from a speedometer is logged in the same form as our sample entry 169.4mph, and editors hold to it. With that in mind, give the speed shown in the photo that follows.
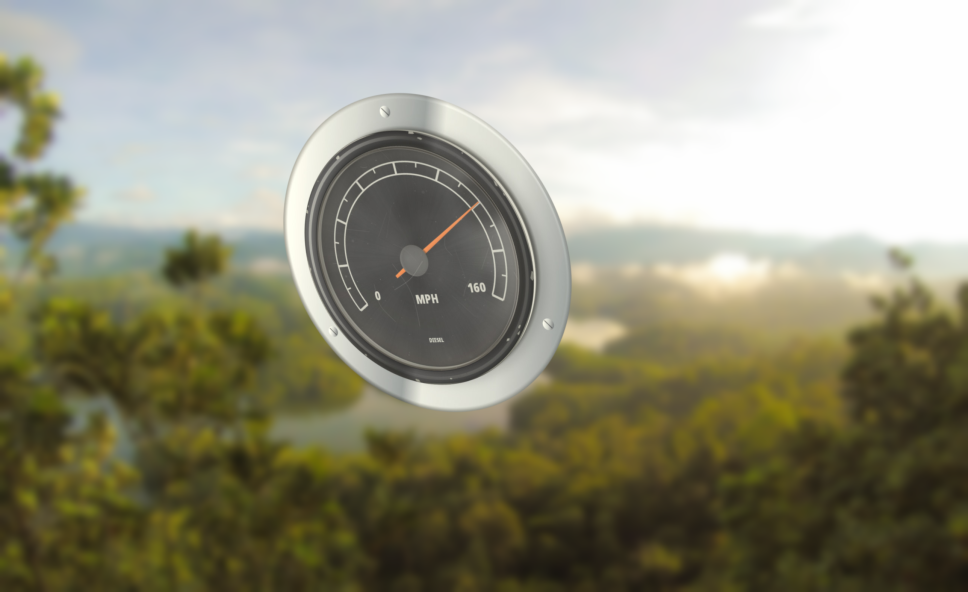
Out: 120mph
